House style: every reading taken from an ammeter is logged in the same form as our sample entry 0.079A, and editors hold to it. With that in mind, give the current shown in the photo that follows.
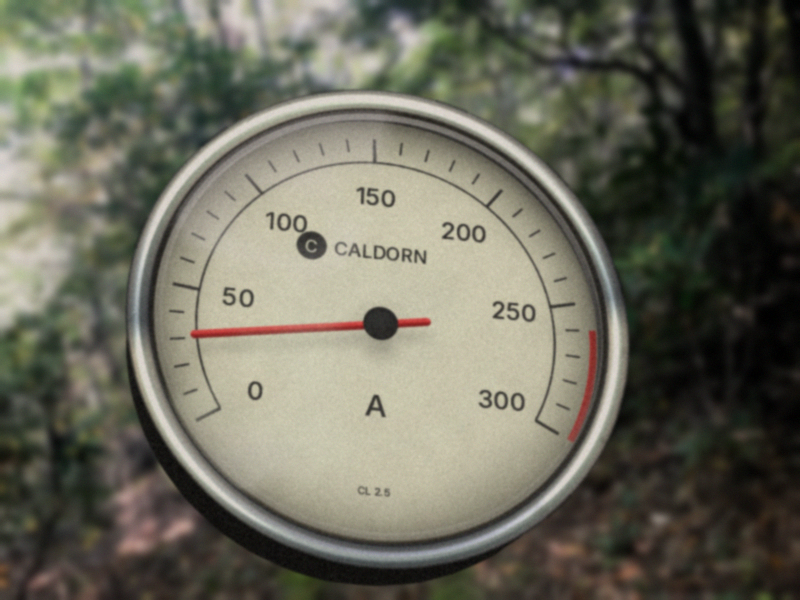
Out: 30A
